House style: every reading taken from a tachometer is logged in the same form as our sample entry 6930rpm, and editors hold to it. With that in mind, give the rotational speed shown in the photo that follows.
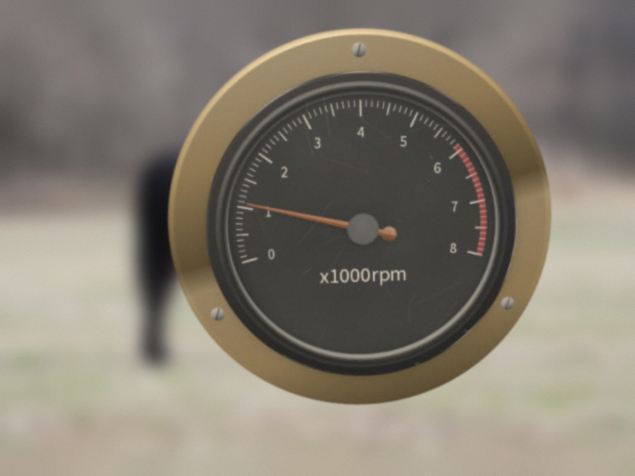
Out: 1100rpm
